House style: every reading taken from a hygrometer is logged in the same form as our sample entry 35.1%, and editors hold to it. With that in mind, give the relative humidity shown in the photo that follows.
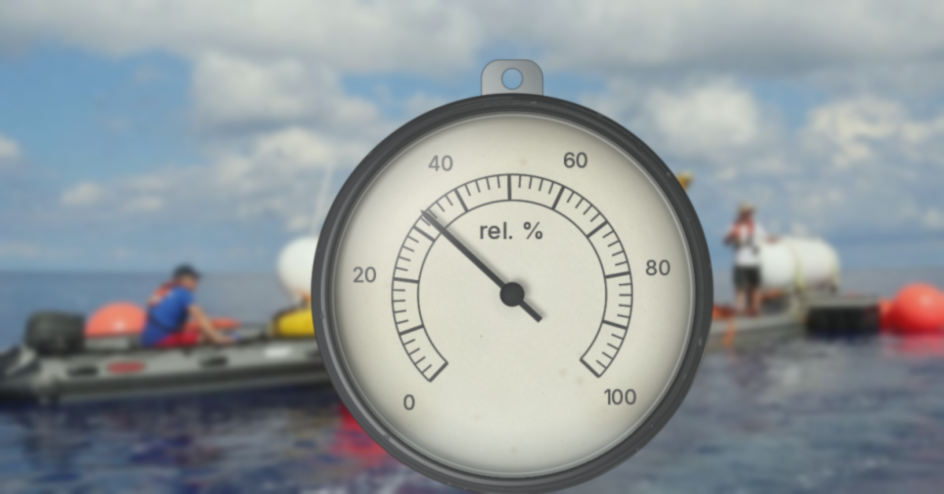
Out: 33%
